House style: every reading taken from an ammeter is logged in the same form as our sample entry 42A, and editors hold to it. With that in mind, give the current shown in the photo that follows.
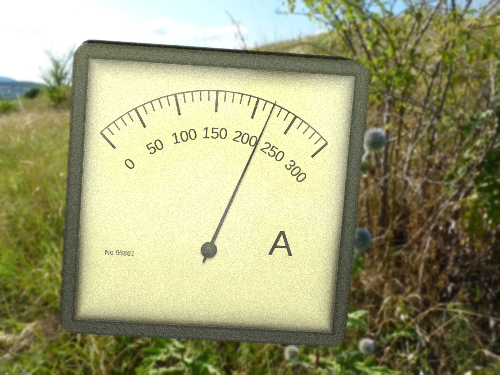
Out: 220A
